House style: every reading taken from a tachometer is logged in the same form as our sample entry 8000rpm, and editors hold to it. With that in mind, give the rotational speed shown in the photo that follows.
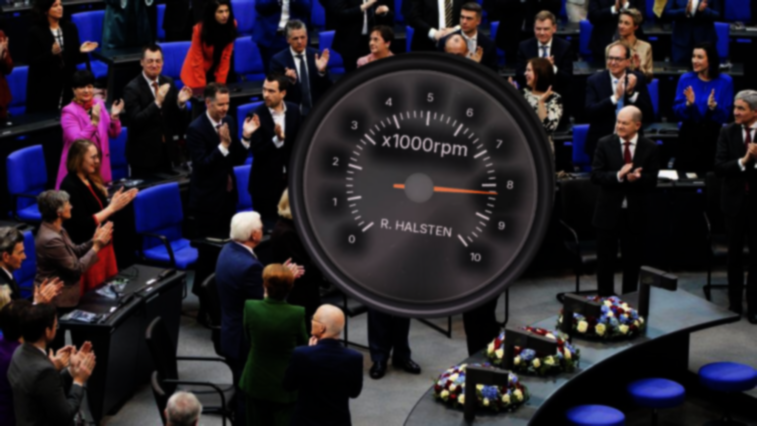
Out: 8200rpm
